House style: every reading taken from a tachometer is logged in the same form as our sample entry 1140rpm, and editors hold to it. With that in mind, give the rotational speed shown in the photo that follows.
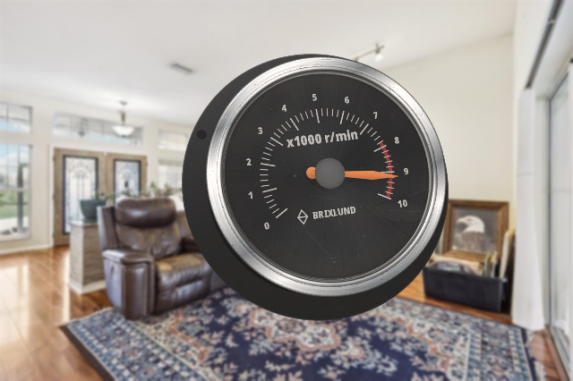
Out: 9200rpm
